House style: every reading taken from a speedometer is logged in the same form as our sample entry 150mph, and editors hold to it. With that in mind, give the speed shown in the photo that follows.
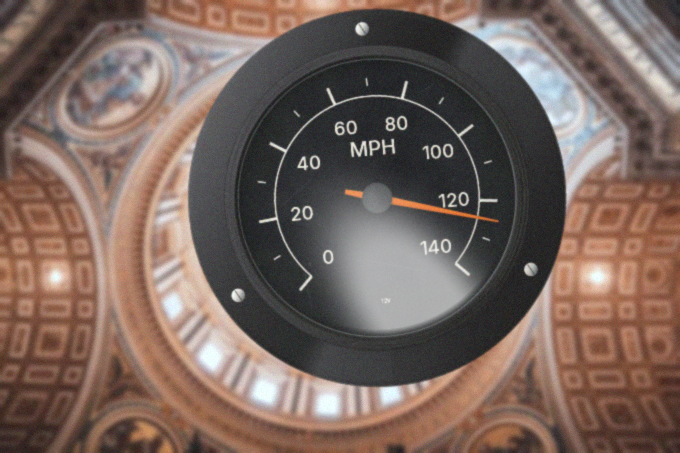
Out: 125mph
